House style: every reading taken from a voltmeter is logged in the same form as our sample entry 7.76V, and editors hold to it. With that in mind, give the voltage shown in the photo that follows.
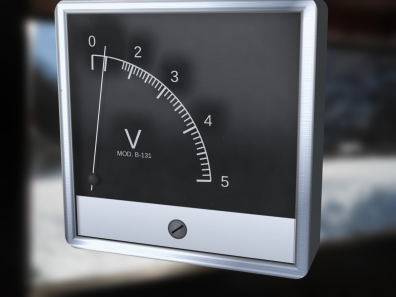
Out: 1V
